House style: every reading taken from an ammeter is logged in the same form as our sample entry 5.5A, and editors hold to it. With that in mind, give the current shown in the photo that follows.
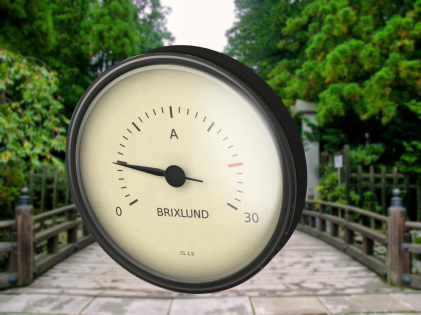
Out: 5A
